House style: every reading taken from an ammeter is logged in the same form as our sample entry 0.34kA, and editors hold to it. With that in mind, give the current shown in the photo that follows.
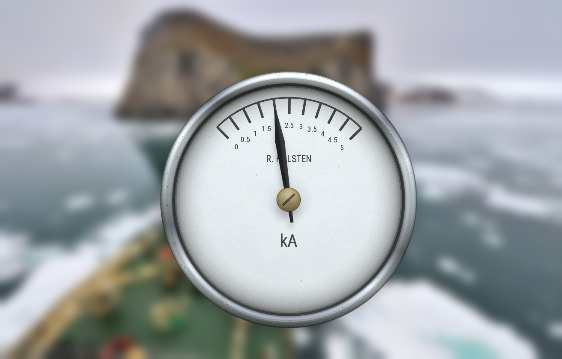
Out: 2kA
